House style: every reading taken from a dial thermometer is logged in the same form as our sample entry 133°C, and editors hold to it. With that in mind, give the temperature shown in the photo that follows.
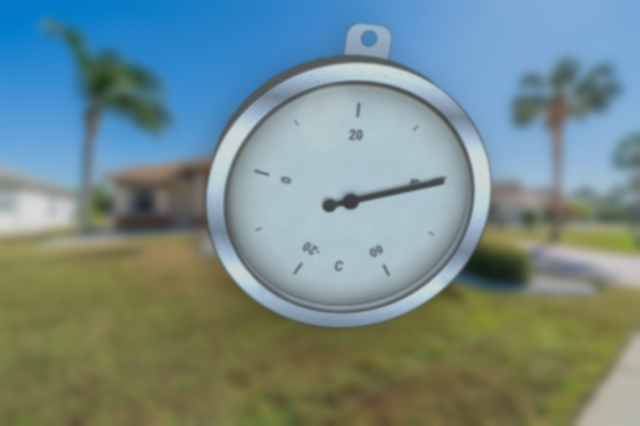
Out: 40°C
